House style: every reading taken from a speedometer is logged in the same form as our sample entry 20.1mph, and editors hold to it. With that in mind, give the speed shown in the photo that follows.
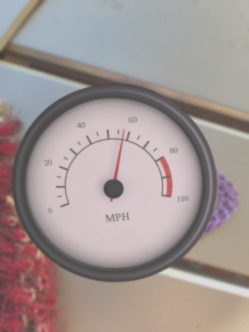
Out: 57.5mph
